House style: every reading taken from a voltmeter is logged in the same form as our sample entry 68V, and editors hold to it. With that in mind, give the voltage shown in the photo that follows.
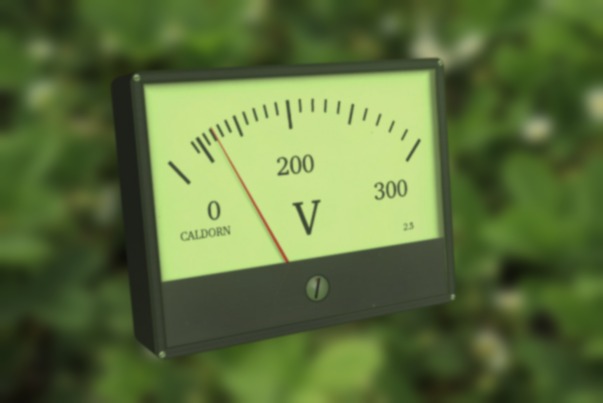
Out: 120V
